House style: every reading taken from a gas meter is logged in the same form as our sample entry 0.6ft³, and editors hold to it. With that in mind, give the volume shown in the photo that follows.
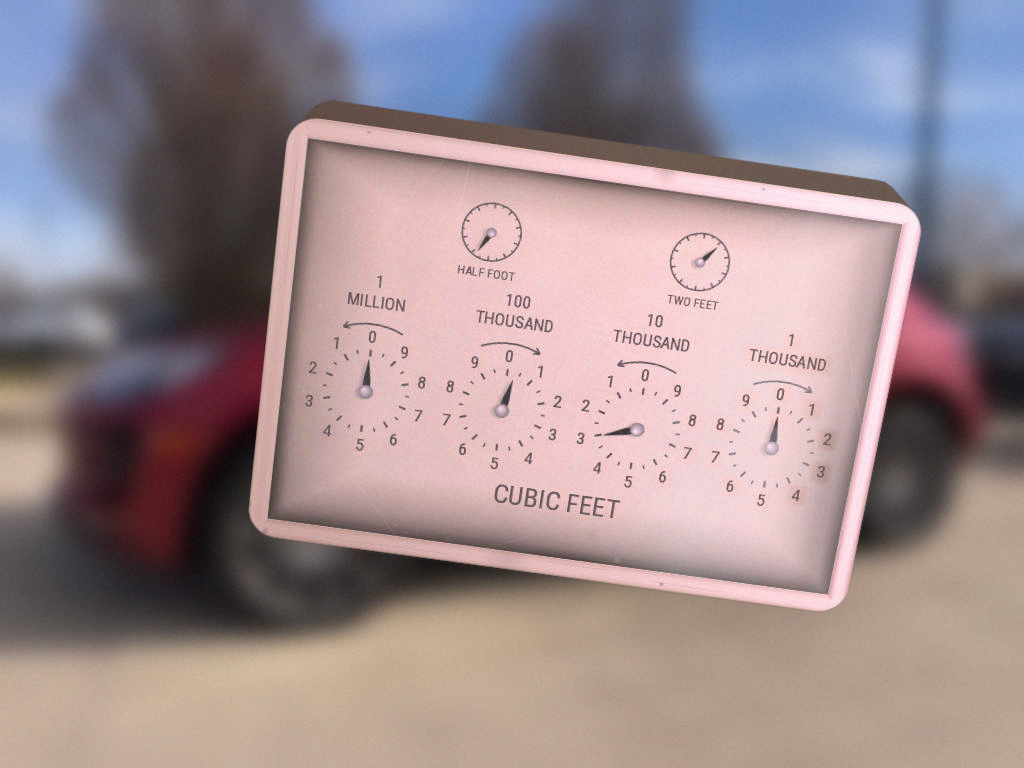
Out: 3000ft³
